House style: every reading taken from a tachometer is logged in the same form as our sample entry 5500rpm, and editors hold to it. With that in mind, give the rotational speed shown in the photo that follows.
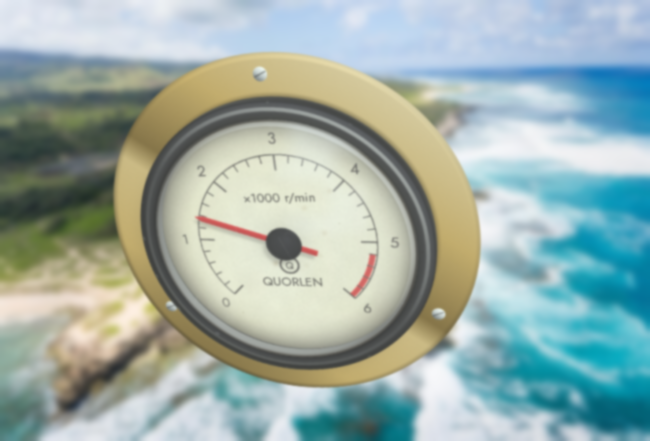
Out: 1400rpm
